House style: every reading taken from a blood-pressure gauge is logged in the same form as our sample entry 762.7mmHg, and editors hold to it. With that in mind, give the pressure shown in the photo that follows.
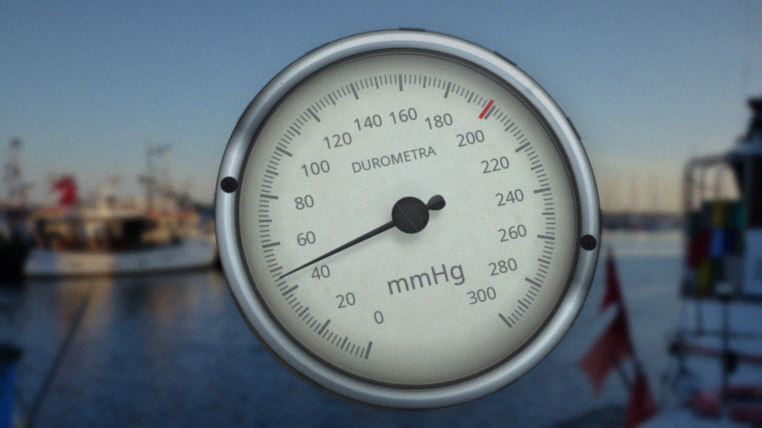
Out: 46mmHg
